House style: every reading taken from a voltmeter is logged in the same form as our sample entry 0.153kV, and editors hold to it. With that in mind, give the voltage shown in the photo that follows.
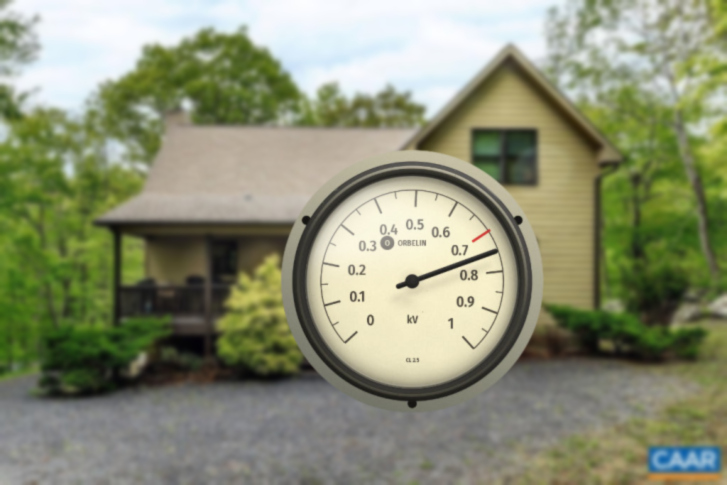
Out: 0.75kV
